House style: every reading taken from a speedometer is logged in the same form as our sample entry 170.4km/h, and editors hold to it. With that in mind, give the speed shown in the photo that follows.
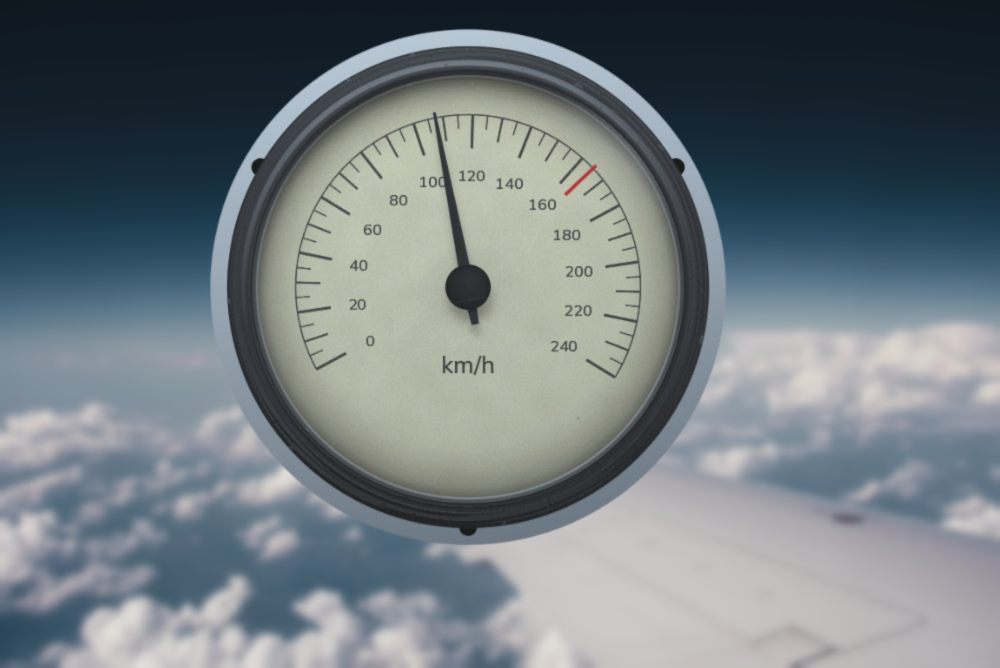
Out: 107.5km/h
